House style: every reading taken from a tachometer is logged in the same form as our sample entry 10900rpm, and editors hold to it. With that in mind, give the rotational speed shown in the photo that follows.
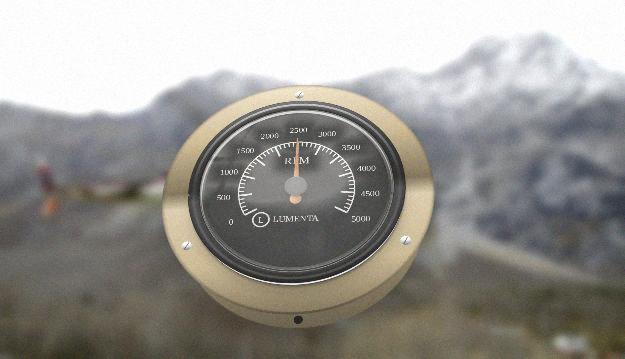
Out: 2500rpm
